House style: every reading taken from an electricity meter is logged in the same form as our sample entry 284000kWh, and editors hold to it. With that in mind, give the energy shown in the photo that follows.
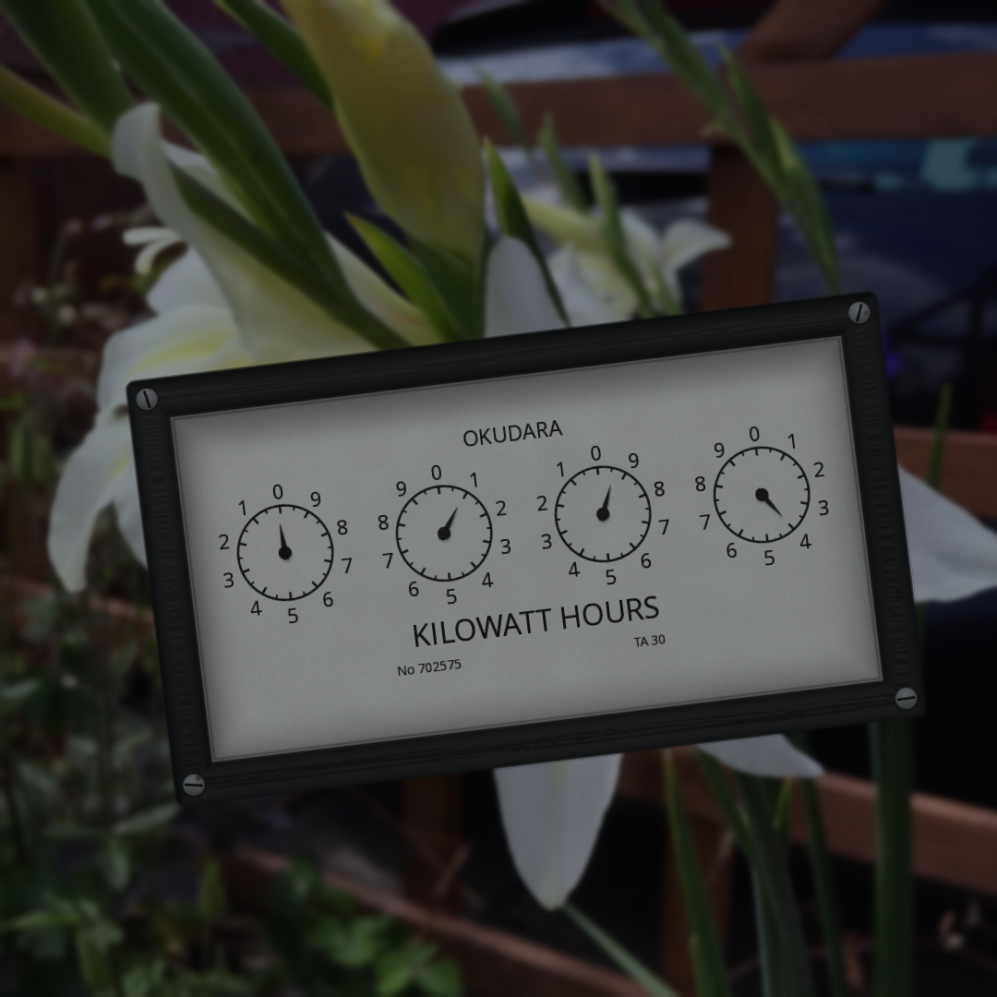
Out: 94kWh
